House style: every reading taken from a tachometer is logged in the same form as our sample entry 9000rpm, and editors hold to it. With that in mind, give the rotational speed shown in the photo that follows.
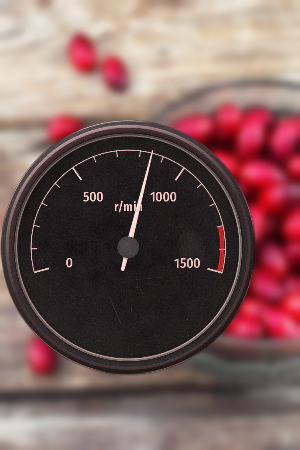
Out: 850rpm
